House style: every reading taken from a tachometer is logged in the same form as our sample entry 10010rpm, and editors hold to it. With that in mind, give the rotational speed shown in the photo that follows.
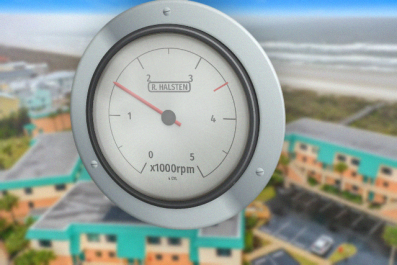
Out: 1500rpm
